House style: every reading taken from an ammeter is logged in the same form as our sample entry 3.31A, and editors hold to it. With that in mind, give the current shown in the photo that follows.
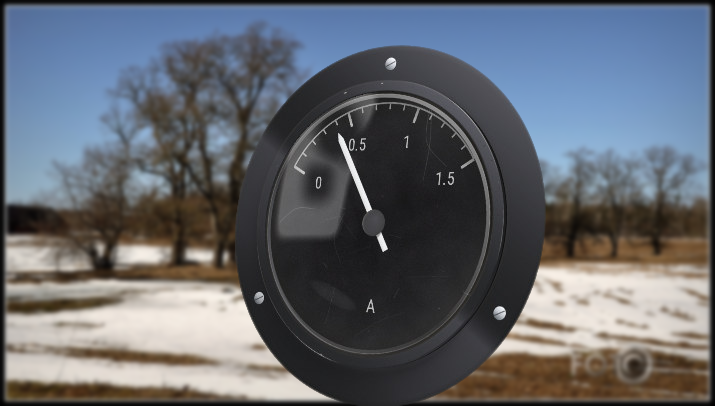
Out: 0.4A
